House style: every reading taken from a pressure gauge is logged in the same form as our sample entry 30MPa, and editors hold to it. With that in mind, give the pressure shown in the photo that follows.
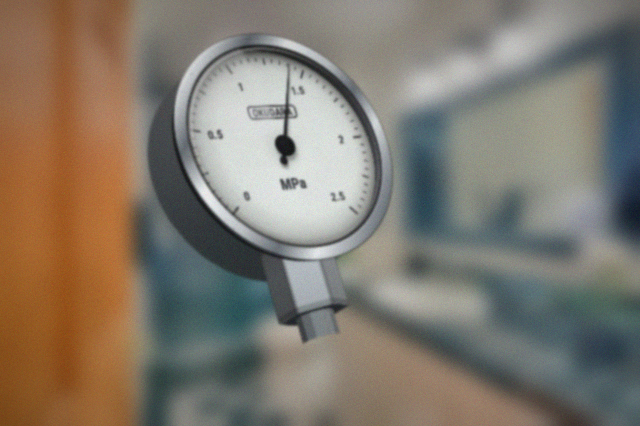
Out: 1.4MPa
